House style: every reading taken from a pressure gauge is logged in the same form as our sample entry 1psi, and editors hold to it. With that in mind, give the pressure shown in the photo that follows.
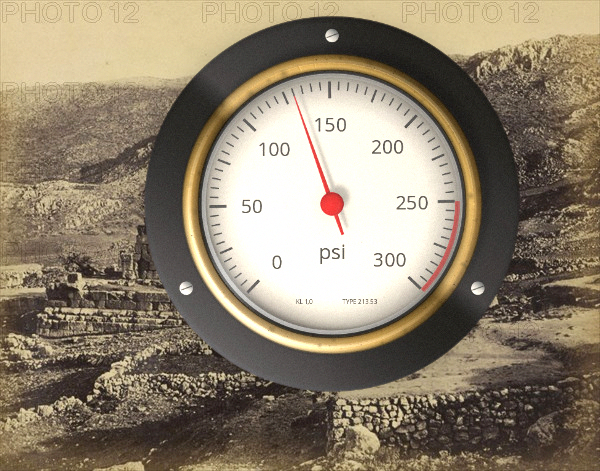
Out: 130psi
